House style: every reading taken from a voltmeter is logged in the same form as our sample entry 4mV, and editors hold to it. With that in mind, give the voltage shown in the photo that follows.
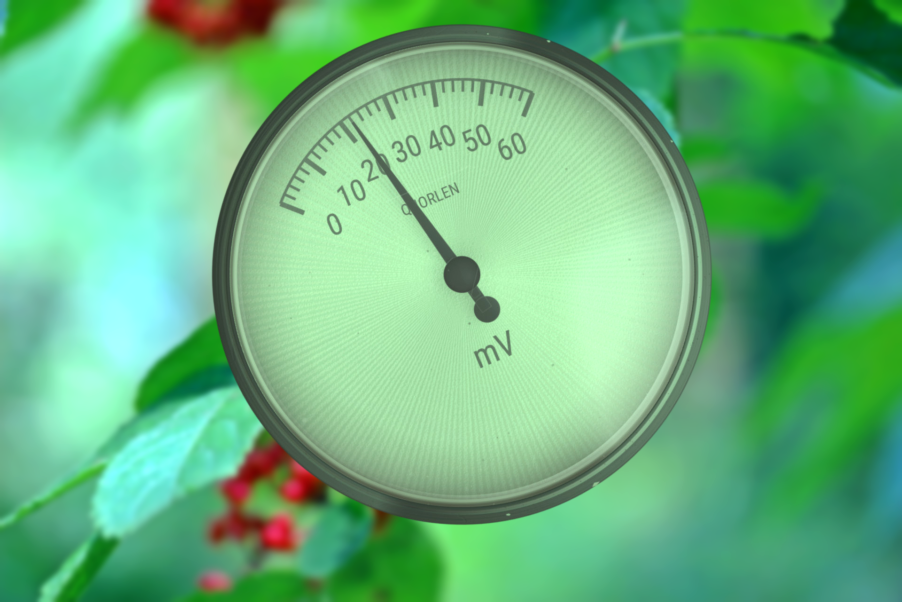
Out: 22mV
